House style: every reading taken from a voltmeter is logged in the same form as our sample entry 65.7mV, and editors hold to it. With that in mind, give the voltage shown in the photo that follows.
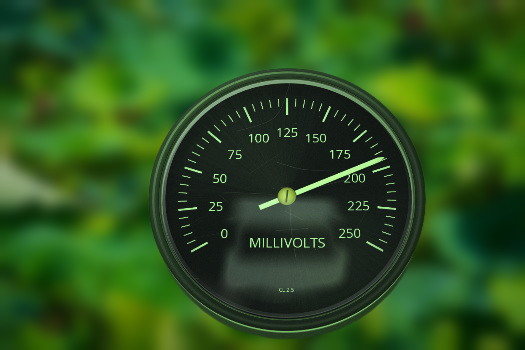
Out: 195mV
